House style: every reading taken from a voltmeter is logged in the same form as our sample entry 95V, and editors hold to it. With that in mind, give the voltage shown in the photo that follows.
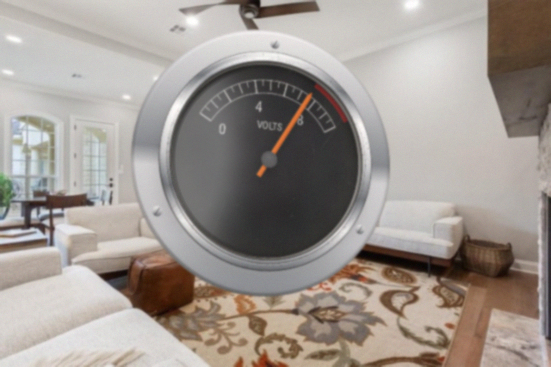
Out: 7.5V
